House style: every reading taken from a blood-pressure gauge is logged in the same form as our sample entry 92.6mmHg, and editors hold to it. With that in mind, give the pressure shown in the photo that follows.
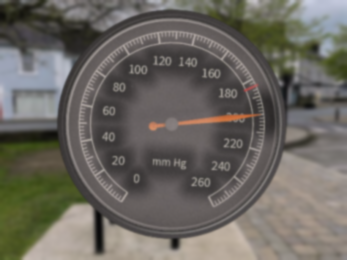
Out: 200mmHg
